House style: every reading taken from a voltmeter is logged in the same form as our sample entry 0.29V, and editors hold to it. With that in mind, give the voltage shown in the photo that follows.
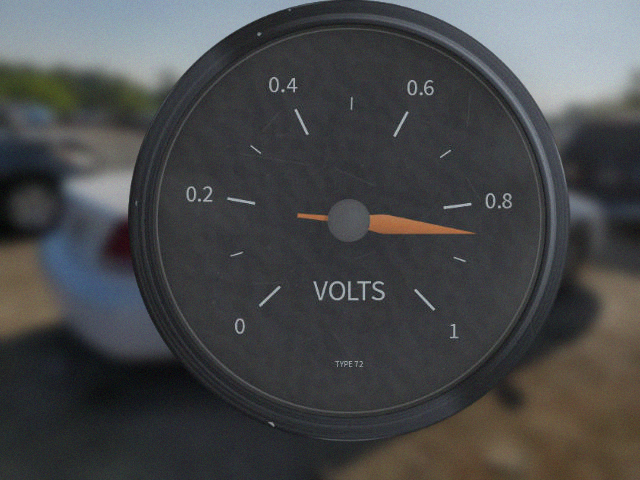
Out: 0.85V
